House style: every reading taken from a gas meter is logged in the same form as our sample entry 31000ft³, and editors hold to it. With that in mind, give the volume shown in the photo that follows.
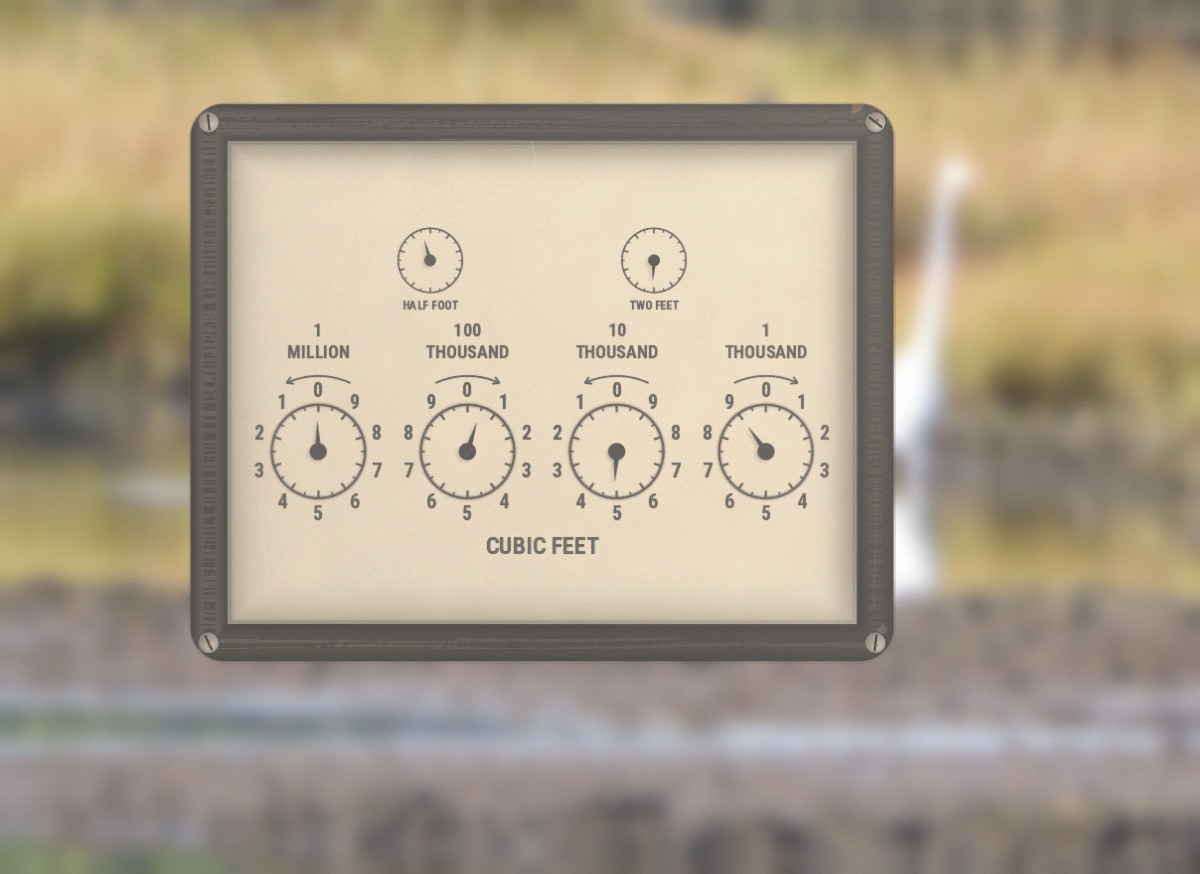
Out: 4900ft³
